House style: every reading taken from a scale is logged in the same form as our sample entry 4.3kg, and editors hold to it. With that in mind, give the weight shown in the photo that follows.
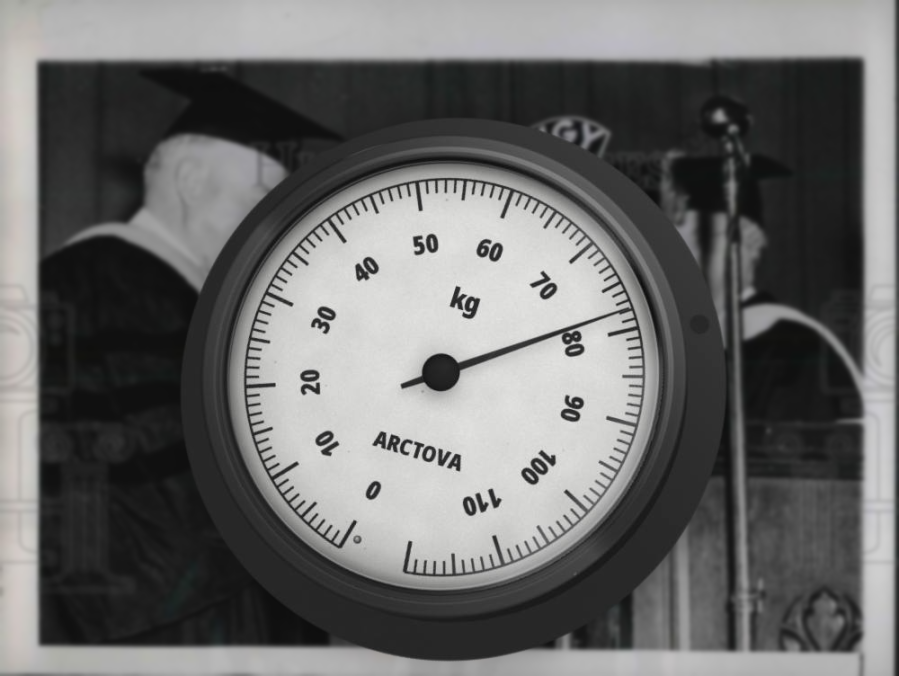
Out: 78kg
